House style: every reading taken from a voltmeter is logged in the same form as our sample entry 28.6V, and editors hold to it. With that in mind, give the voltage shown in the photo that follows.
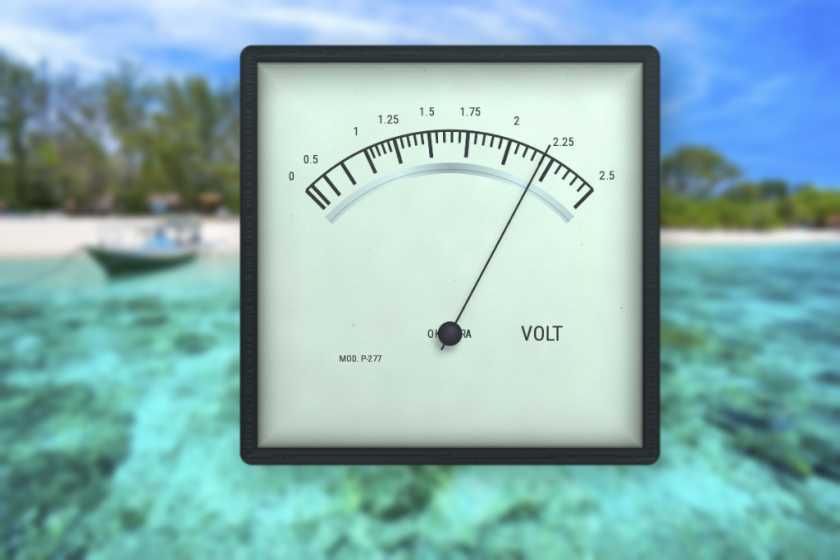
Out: 2.2V
